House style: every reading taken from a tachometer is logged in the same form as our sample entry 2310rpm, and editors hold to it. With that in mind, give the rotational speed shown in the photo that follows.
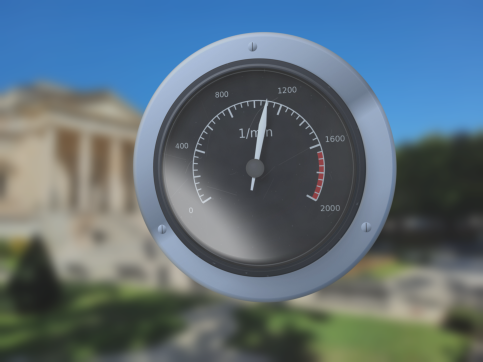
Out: 1100rpm
